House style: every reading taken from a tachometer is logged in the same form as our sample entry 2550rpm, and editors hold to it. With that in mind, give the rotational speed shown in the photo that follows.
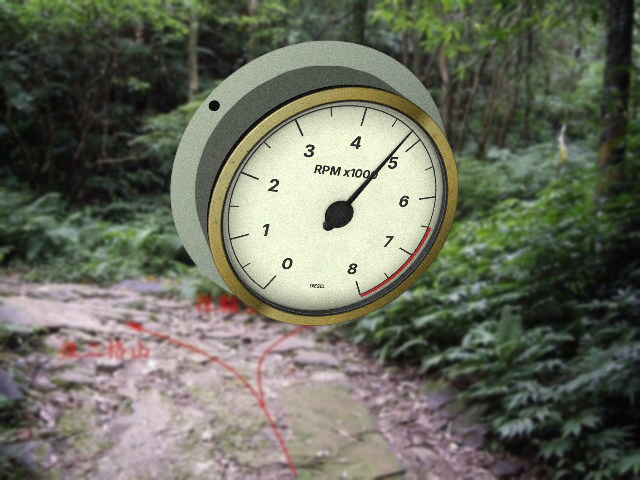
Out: 4750rpm
